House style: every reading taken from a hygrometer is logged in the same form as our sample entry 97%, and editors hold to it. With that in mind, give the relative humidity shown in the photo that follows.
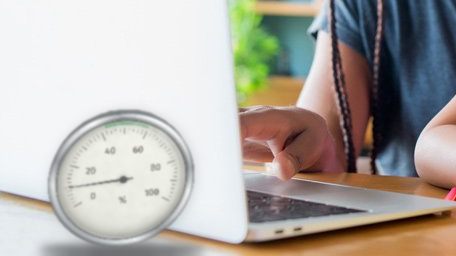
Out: 10%
